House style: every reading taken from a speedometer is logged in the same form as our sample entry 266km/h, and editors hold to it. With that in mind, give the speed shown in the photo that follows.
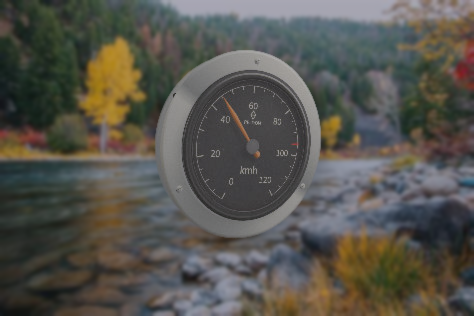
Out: 45km/h
